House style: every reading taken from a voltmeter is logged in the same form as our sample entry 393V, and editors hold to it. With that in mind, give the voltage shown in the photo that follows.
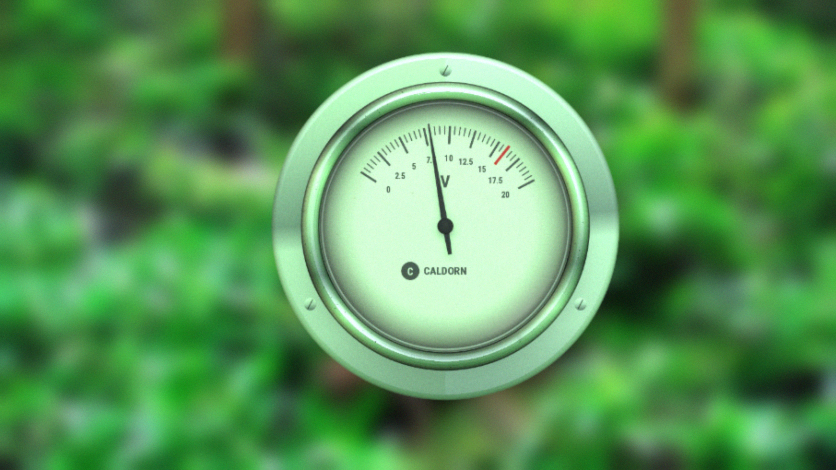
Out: 8V
